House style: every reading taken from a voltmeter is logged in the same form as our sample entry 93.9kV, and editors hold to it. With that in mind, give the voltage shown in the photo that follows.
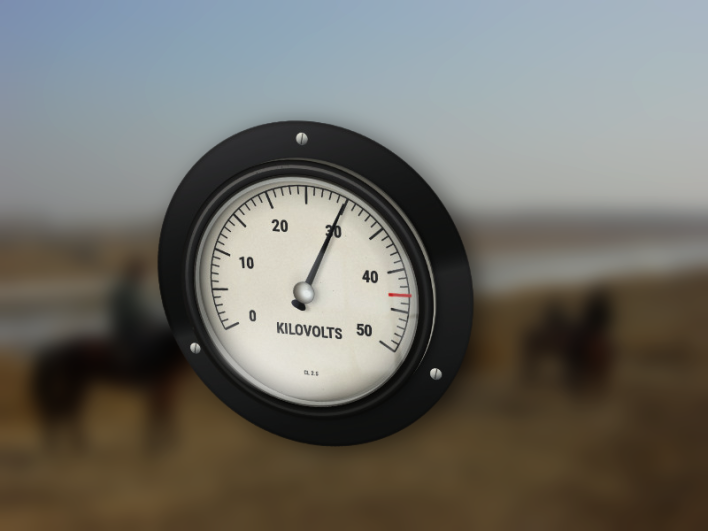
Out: 30kV
